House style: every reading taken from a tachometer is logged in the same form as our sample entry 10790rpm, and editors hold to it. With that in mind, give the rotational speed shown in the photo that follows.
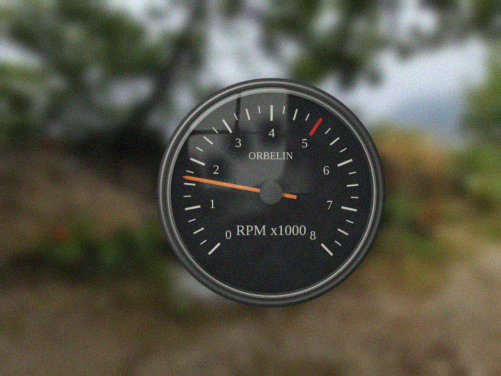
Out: 1625rpm
